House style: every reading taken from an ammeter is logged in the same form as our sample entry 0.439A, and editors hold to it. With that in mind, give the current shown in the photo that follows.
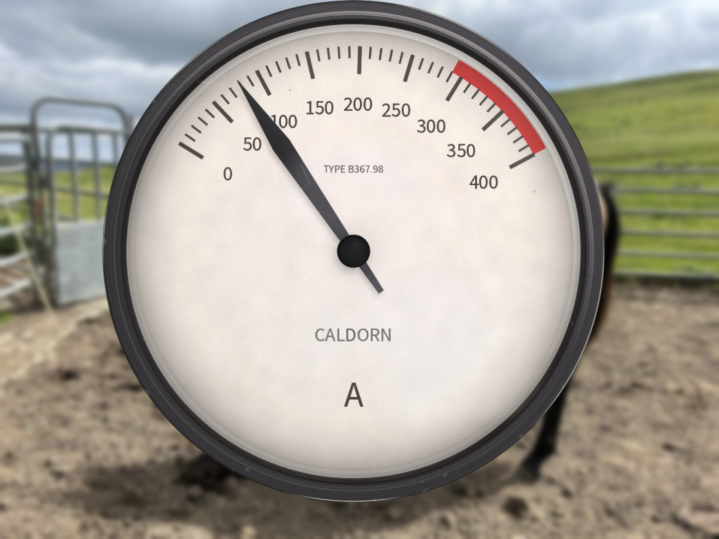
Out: 80A
